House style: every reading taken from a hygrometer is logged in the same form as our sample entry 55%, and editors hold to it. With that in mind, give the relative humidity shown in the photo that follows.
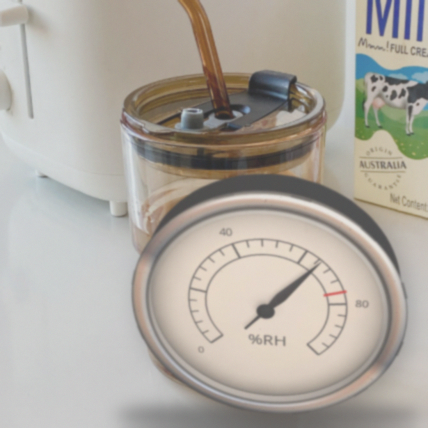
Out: 64%
